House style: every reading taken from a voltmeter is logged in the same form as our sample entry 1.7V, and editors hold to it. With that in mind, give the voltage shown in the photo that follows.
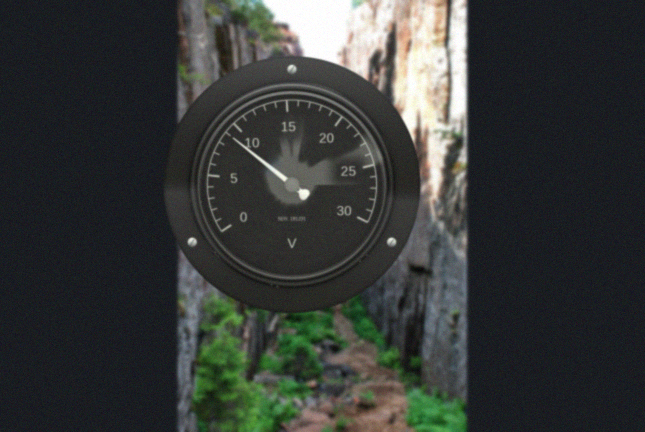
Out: 9V
